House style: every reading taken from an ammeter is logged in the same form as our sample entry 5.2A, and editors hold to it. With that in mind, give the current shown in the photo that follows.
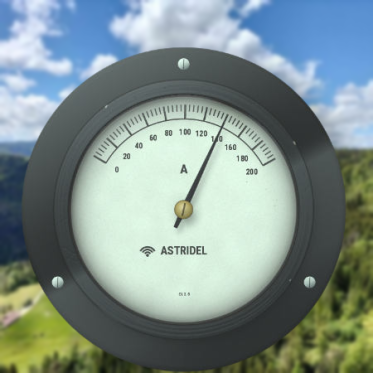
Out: 140A
